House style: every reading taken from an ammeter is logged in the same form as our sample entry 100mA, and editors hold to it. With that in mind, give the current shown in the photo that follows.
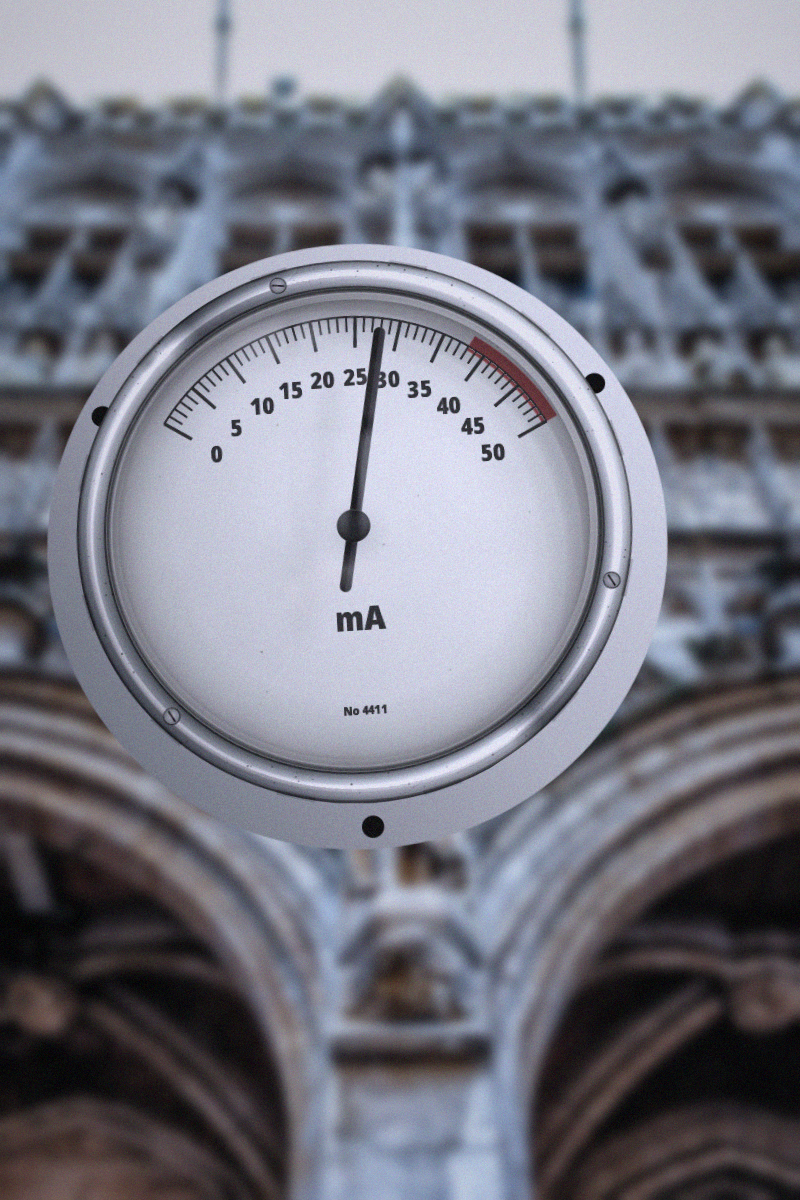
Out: 28mA
